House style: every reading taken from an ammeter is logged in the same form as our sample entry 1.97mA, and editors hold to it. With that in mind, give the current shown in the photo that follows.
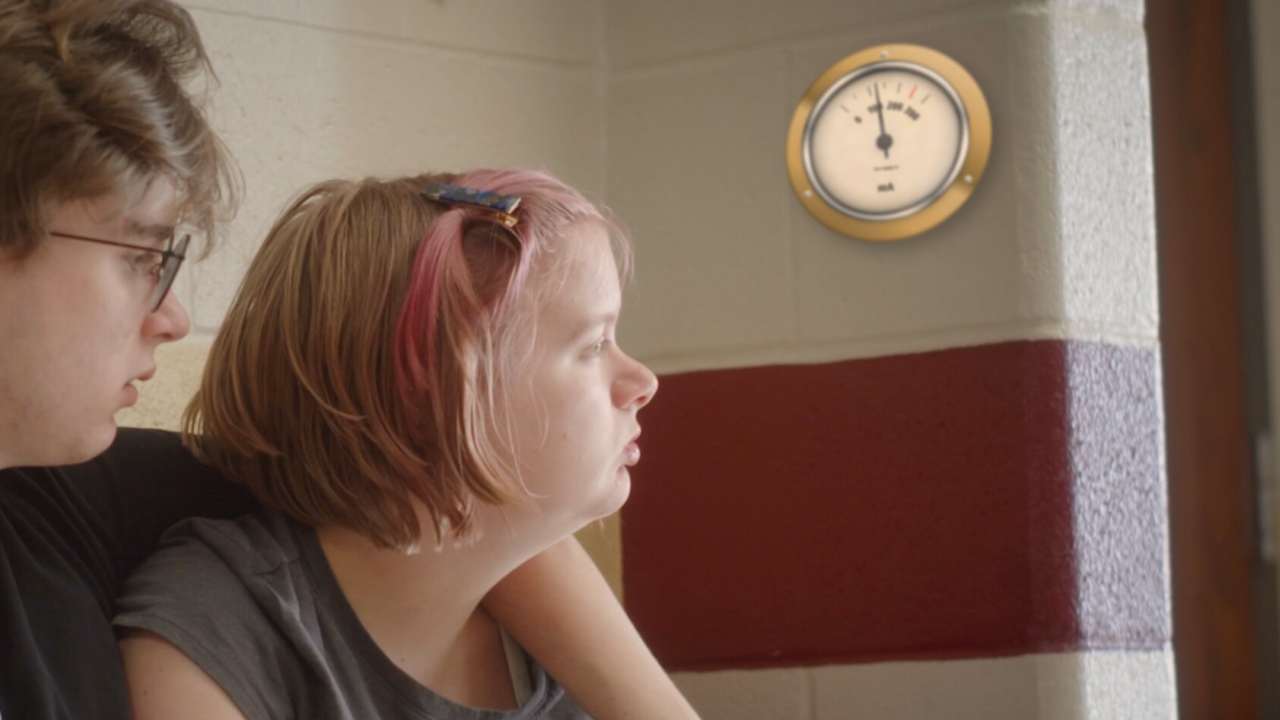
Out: 125mA
